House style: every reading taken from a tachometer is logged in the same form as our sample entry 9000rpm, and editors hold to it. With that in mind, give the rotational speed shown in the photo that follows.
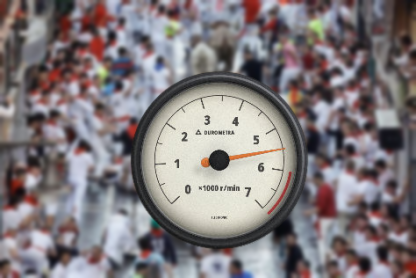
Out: 5500rpm
